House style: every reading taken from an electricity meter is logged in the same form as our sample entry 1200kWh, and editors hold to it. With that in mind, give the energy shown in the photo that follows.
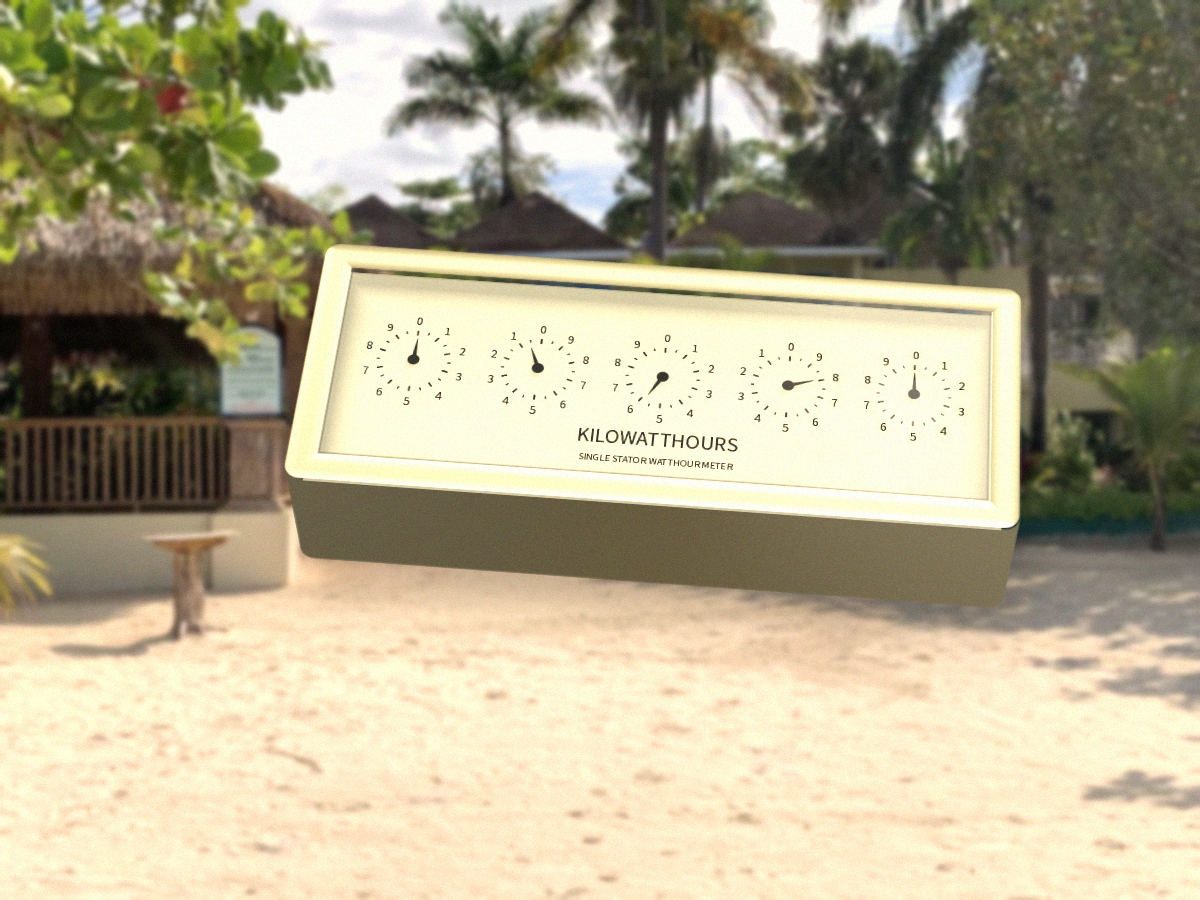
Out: 580kWh
